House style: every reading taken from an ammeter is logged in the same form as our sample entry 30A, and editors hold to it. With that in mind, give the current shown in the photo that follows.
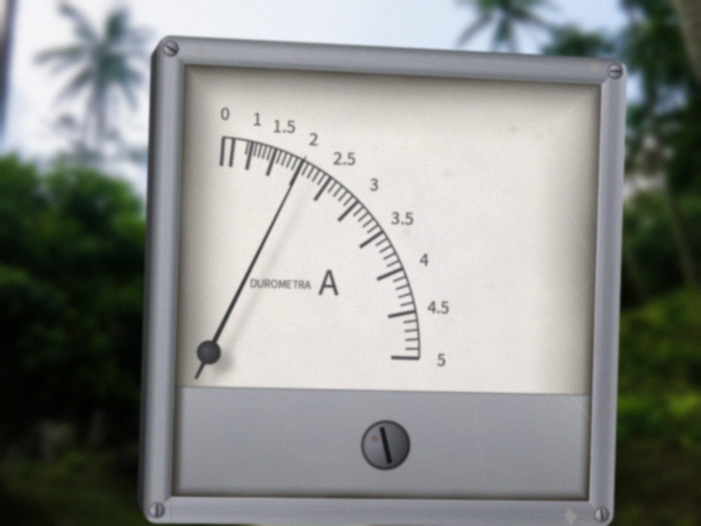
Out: 2A
